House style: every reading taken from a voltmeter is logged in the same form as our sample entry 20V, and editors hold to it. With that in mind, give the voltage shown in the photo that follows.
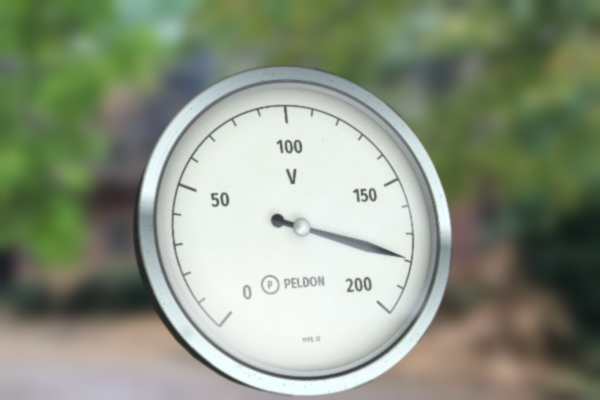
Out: 180V
